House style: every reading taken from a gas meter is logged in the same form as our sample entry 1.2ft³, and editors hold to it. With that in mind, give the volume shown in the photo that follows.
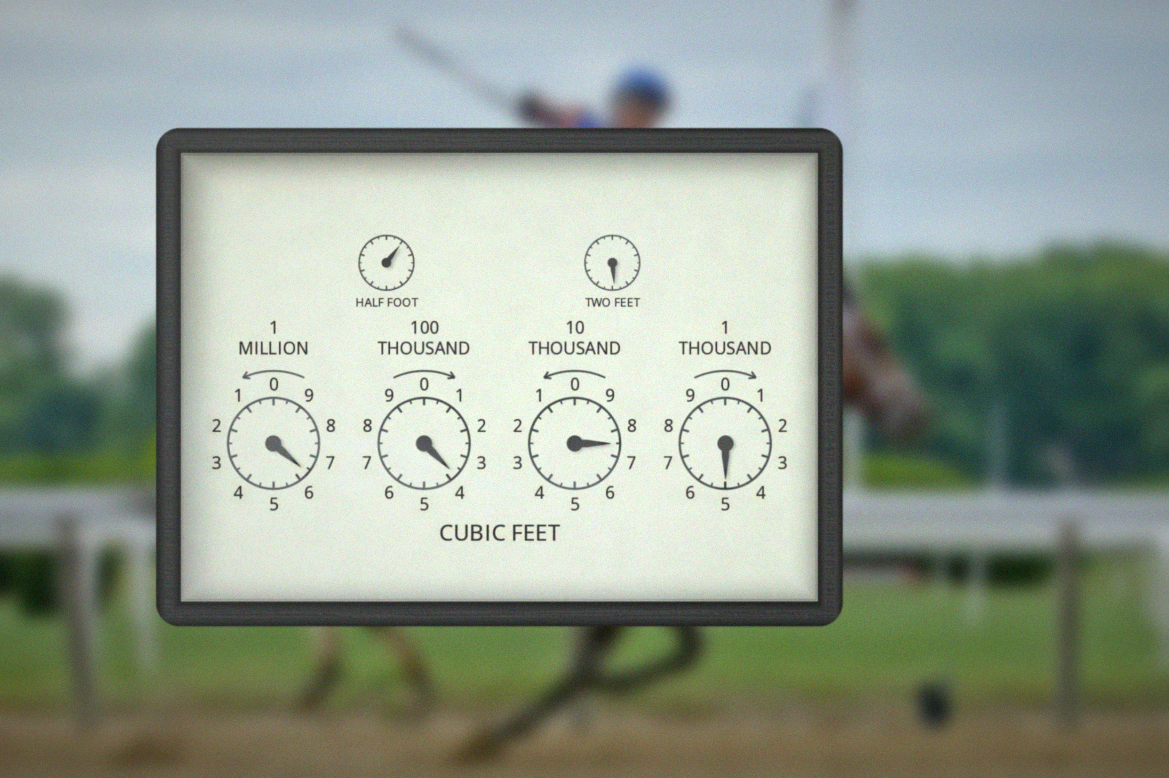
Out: 637500ft³
